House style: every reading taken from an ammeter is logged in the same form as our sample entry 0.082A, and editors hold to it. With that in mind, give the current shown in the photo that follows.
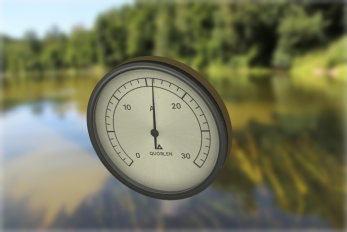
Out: 16A
